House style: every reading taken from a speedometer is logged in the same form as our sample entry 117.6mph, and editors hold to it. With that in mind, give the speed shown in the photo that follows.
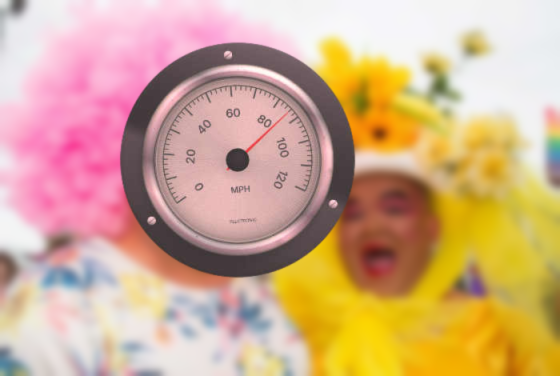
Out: 86mph
